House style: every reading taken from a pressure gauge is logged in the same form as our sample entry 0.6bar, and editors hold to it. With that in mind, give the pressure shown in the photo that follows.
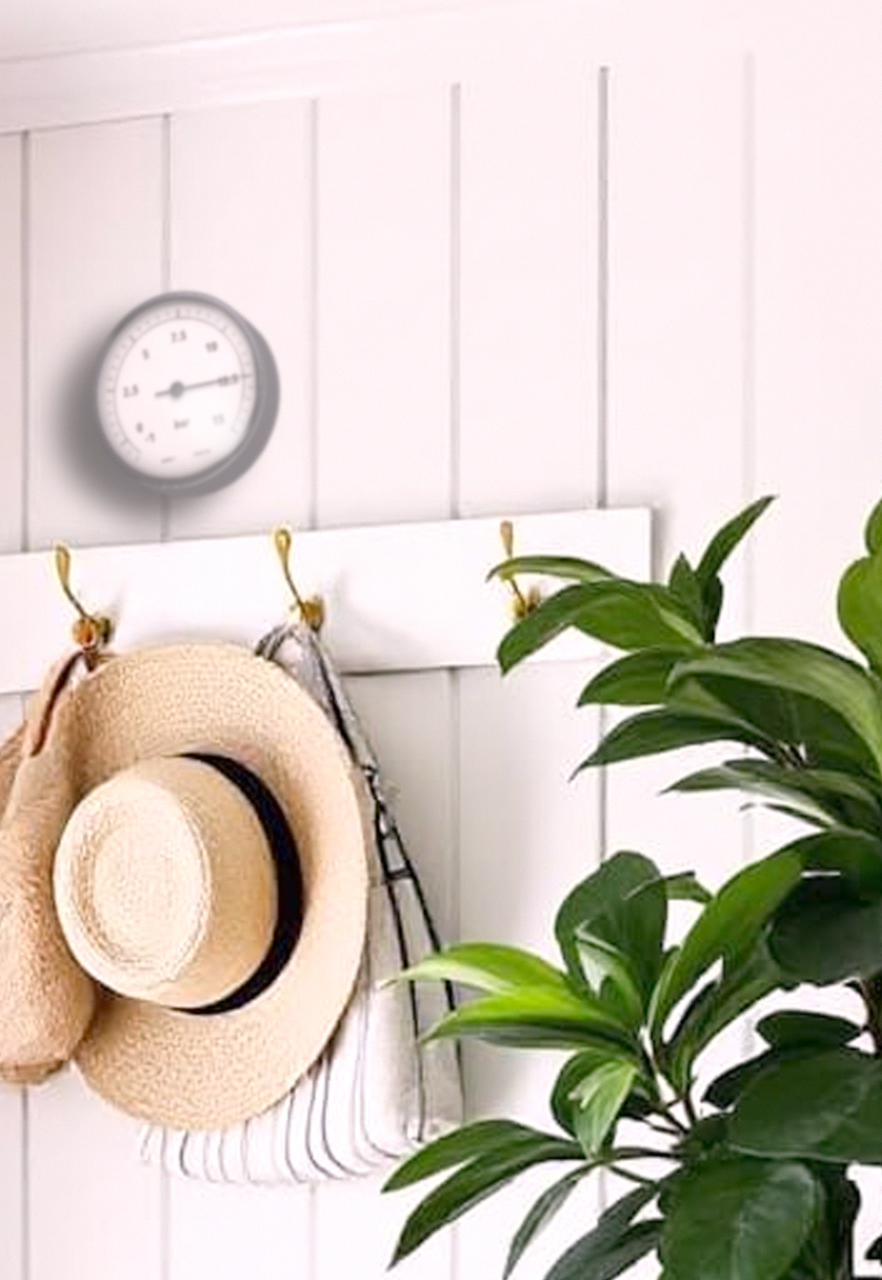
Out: 12.5bar
